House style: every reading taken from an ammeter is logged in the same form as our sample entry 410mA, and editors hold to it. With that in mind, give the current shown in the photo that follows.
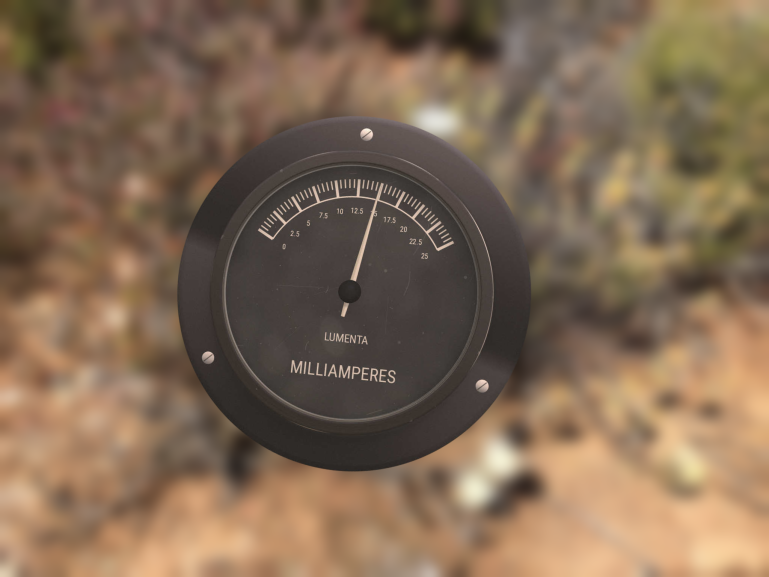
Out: 15mA
